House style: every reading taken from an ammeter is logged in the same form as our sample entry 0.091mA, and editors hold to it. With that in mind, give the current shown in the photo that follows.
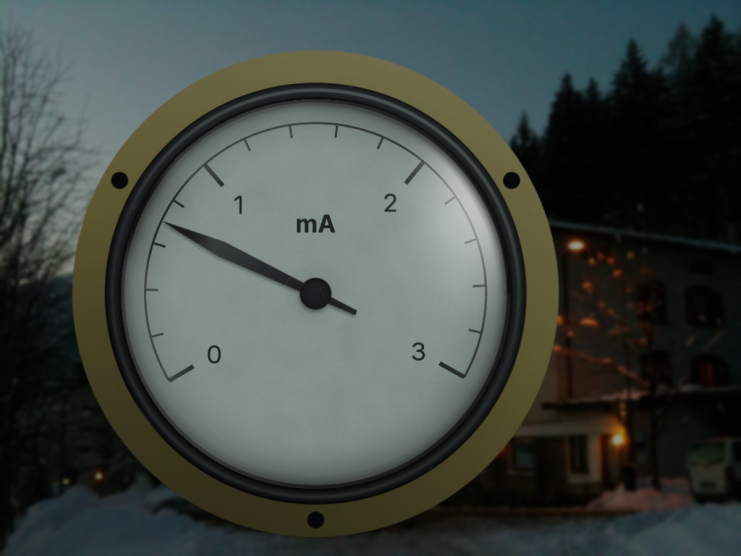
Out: 0.7mA
